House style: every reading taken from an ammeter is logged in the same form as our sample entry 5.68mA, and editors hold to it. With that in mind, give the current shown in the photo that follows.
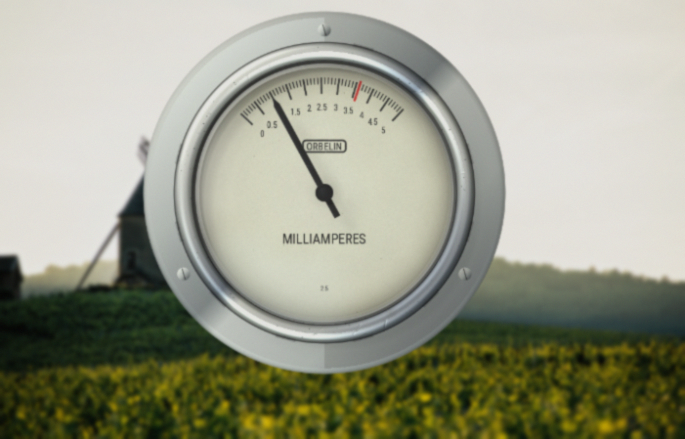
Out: 1mA
